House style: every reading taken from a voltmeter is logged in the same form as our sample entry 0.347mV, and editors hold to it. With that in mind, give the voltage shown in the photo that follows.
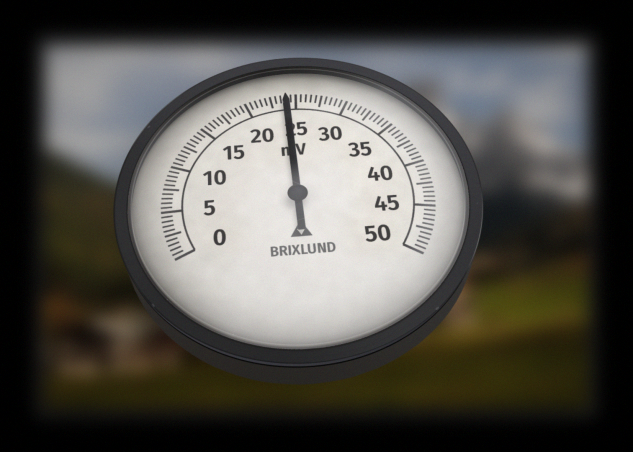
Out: 24mV
